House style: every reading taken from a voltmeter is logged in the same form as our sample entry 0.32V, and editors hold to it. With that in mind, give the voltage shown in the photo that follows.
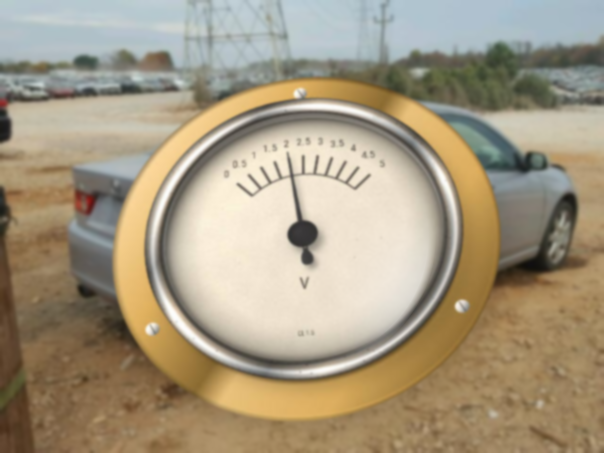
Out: 2V
